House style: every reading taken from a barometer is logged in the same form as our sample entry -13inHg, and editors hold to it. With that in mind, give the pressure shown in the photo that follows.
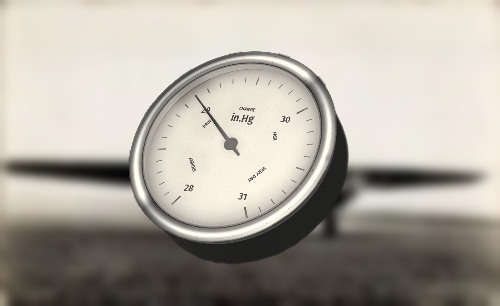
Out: 29inHg
